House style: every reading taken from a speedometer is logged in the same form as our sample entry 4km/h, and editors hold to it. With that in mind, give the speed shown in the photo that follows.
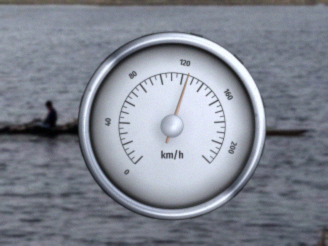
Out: 125km/h
